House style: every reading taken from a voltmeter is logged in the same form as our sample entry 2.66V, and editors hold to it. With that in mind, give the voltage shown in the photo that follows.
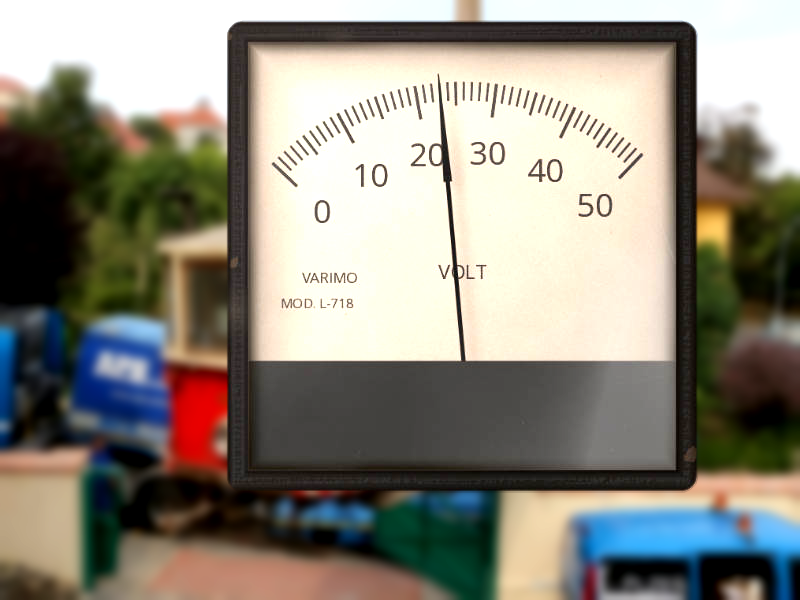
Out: 23V
